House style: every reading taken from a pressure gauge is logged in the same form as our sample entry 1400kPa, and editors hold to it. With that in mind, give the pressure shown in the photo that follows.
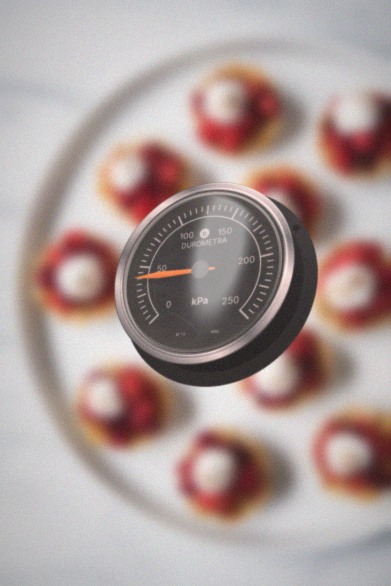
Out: 40kPa
